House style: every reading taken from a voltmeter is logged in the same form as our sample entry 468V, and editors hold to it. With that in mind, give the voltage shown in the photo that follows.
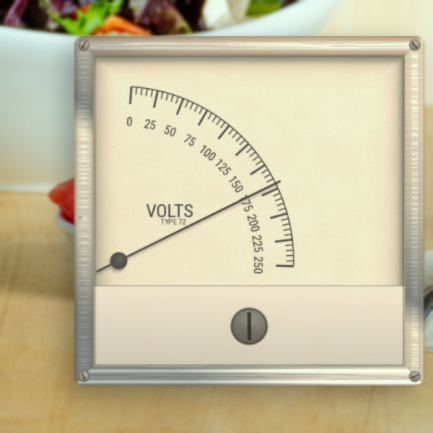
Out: 170V
